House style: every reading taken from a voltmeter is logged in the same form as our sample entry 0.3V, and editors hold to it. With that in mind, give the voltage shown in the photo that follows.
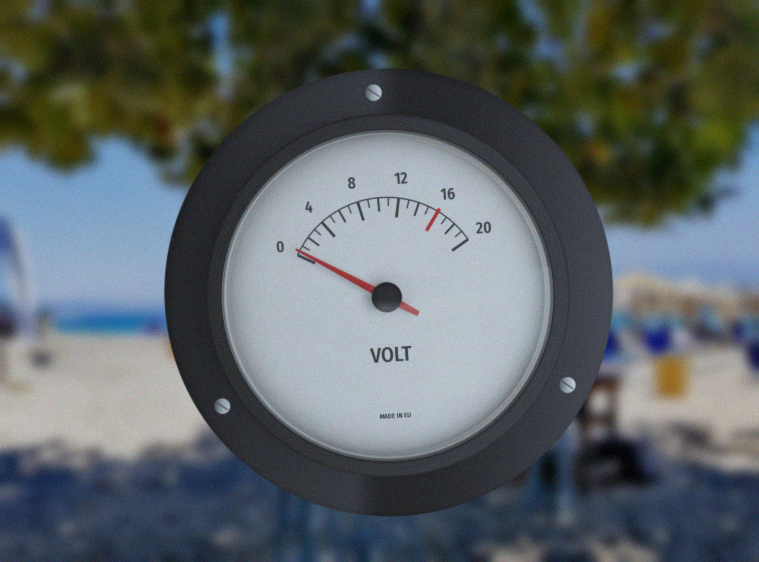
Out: 0.5V
